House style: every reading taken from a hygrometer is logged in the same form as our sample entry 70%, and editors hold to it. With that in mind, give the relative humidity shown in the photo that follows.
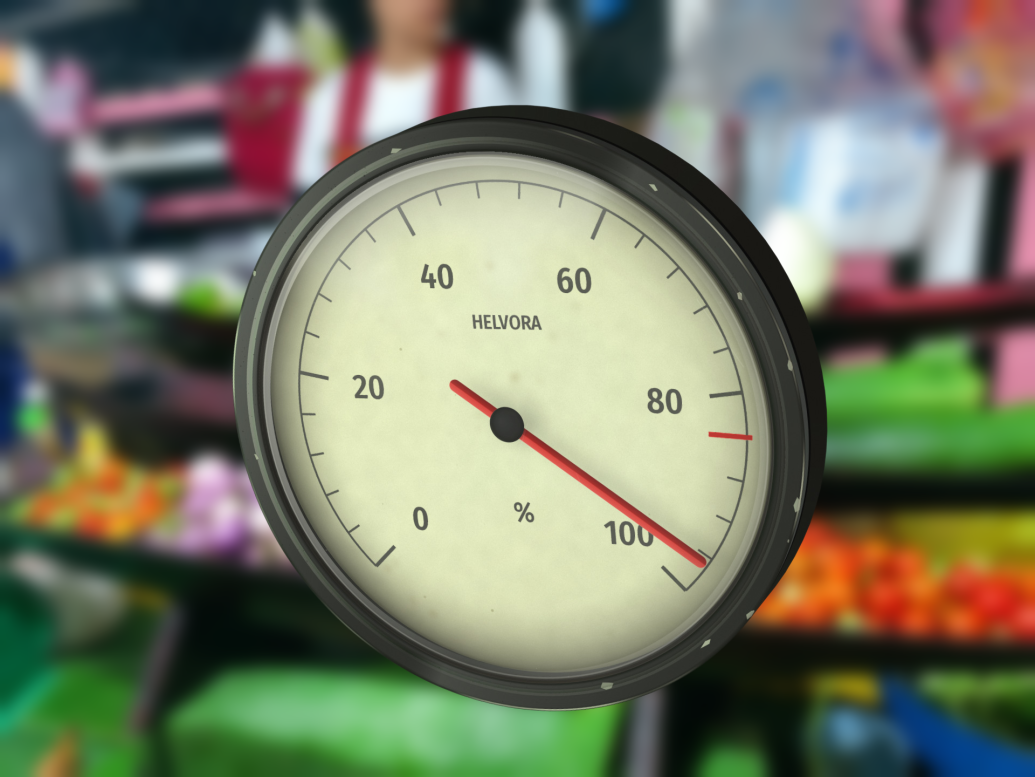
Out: 96%
